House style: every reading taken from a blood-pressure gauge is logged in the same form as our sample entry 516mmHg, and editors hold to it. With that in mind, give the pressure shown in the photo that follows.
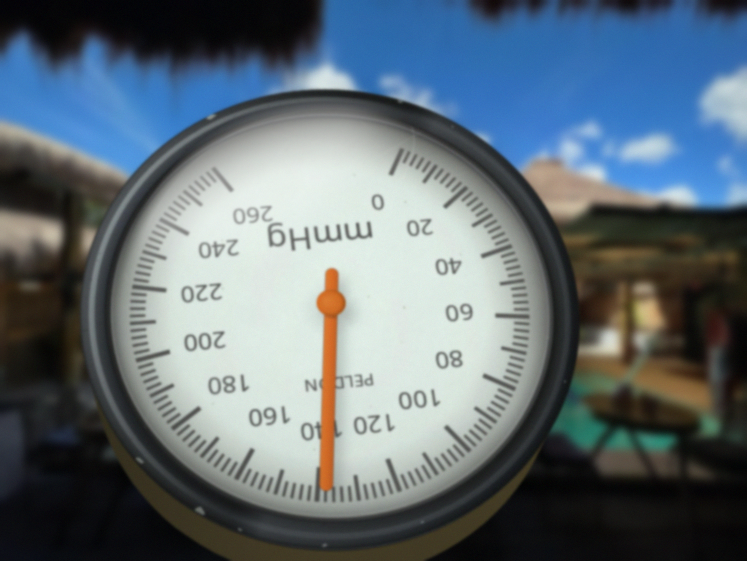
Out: 138mmHg
